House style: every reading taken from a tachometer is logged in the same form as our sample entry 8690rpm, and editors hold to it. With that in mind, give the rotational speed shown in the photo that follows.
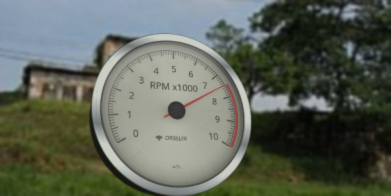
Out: 7500rpm
